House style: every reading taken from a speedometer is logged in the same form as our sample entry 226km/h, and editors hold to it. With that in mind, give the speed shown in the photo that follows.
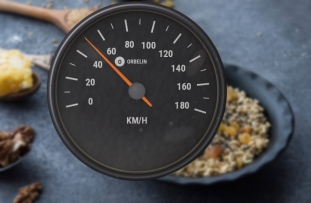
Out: 50km/h
